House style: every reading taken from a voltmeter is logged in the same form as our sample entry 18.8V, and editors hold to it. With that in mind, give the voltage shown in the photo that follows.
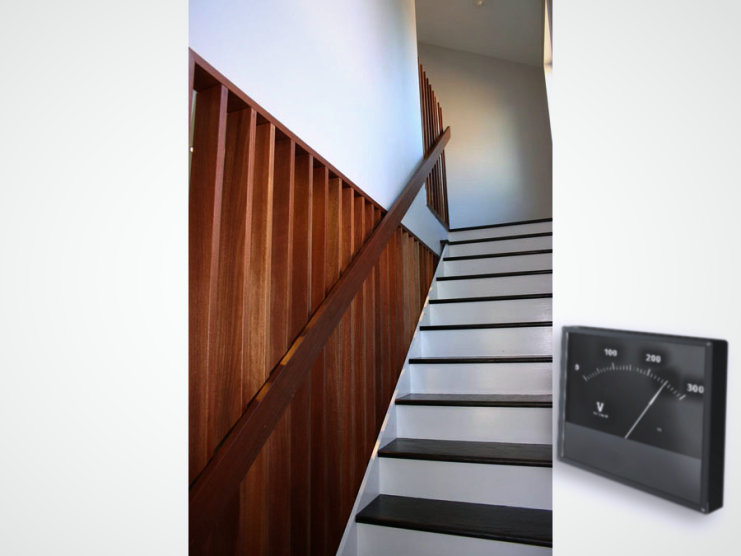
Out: 250V
